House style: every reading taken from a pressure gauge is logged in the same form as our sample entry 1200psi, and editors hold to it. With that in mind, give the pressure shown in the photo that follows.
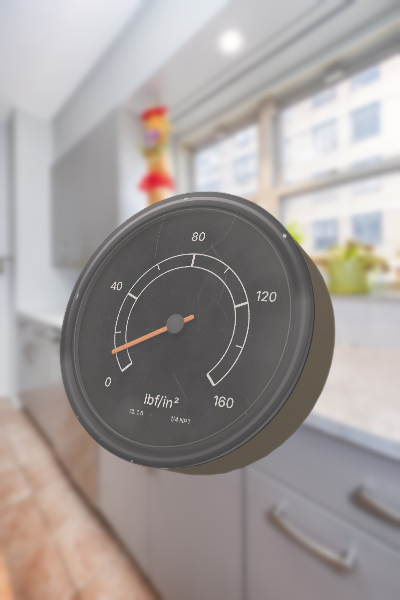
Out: 10psi
